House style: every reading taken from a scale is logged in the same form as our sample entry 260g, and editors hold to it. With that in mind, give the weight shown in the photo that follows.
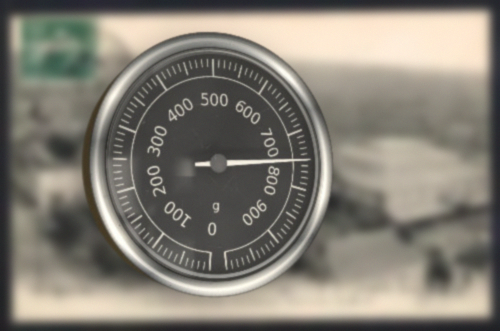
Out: 750g
